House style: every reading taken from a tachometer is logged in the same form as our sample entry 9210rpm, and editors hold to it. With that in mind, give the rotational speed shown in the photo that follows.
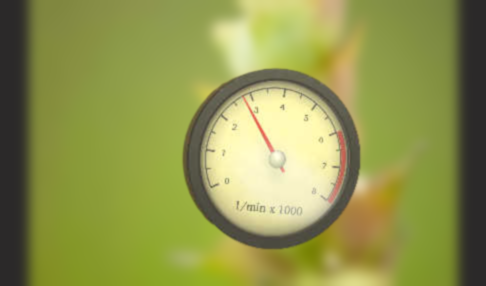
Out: 2750rpm
